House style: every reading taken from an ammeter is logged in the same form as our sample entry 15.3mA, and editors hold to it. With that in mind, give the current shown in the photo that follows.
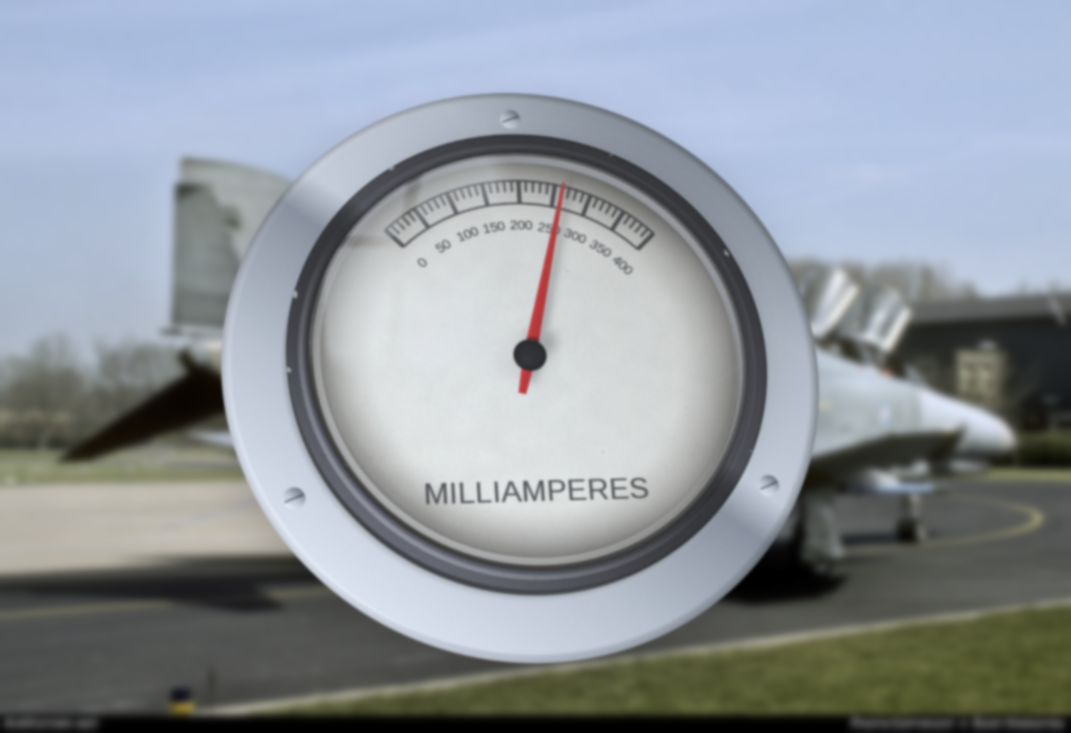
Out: 260mA
